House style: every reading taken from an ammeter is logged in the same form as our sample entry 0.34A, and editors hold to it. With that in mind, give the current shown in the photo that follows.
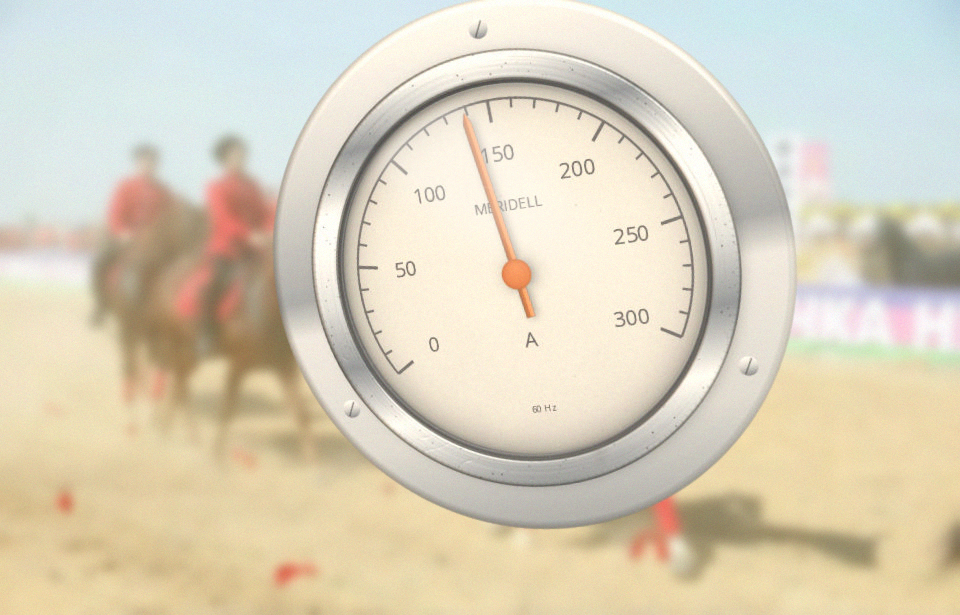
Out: 140A
